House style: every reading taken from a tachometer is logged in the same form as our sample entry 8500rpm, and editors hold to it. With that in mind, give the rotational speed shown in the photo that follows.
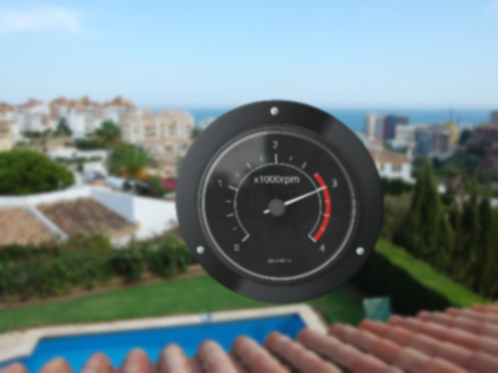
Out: 3000rpm
